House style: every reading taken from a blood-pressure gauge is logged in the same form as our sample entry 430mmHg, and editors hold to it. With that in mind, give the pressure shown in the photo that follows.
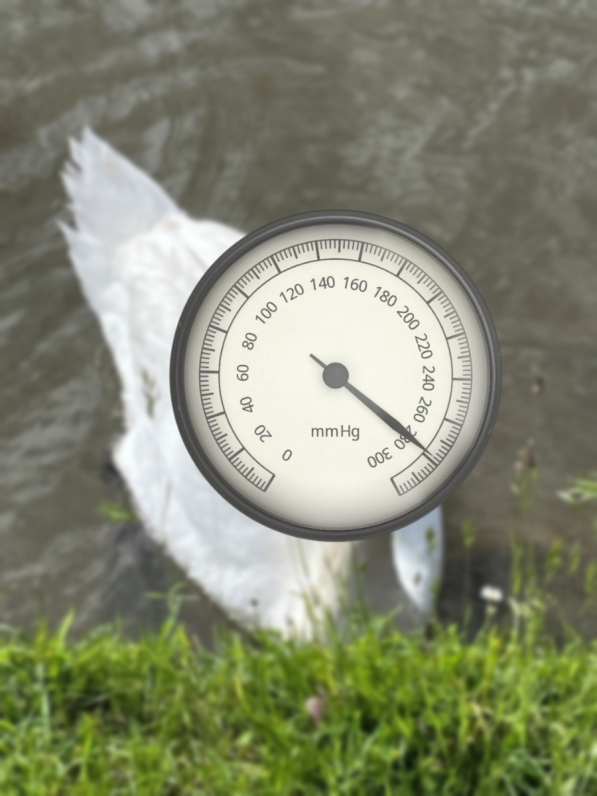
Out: 278mmHg
